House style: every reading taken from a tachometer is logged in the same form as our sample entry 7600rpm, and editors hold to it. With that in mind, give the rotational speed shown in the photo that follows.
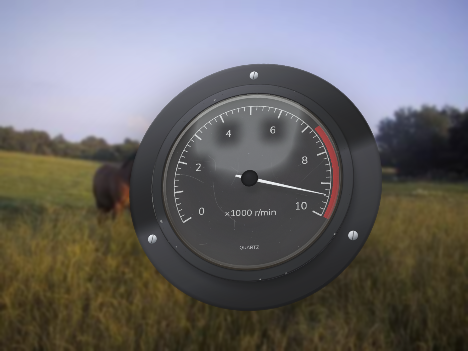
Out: 9400rpm
